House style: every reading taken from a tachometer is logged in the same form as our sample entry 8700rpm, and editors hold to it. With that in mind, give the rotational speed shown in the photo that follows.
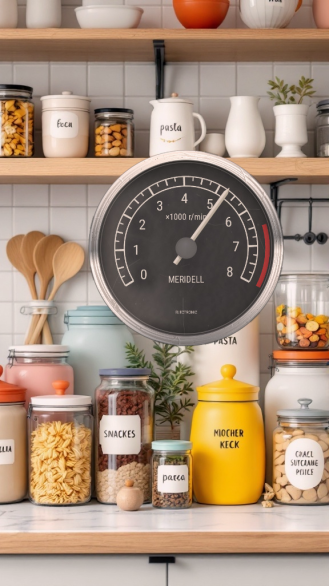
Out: 5250rpm
